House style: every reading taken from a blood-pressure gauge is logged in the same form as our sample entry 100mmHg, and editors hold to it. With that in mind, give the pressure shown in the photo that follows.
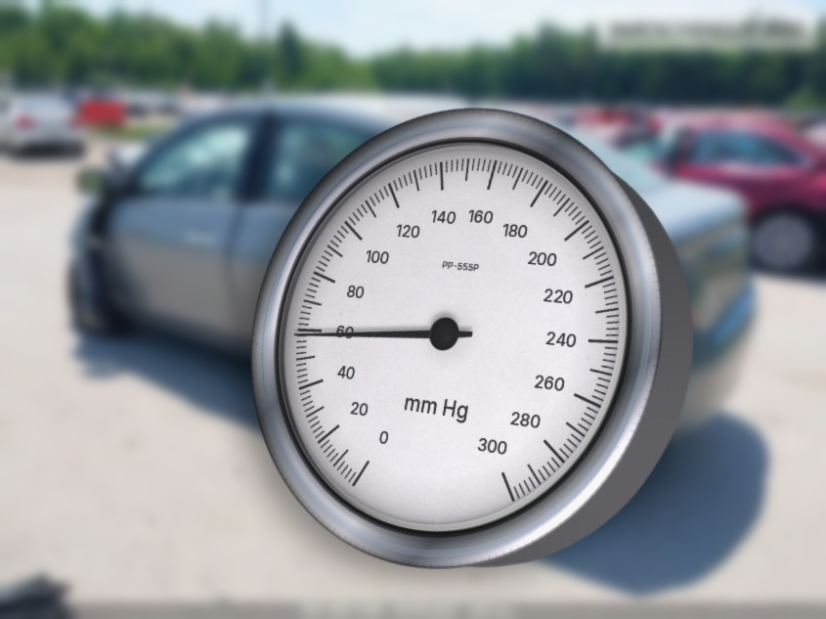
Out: 58mmHg
